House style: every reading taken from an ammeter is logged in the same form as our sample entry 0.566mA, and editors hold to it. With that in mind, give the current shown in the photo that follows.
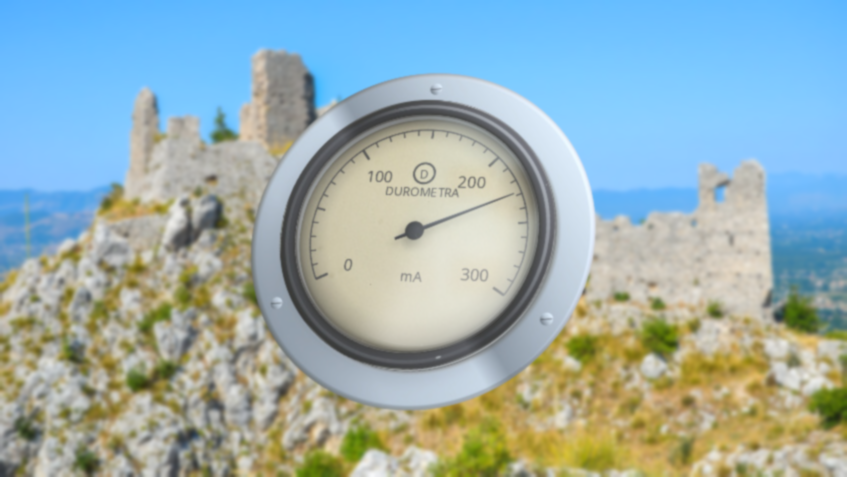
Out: 230mA
